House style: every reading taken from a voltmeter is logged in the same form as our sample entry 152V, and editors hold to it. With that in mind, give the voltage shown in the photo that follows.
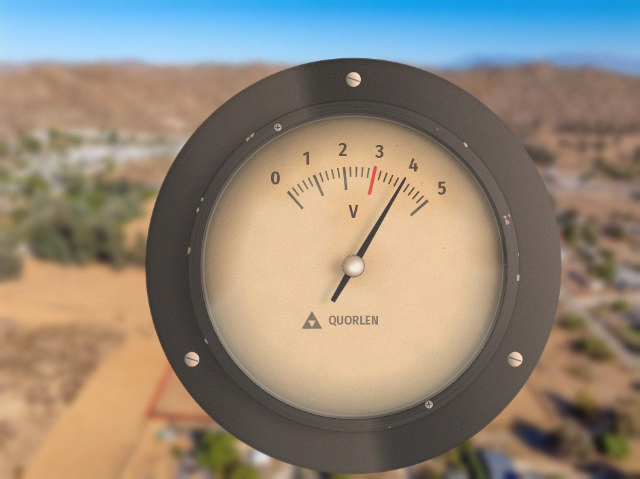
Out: 4V
